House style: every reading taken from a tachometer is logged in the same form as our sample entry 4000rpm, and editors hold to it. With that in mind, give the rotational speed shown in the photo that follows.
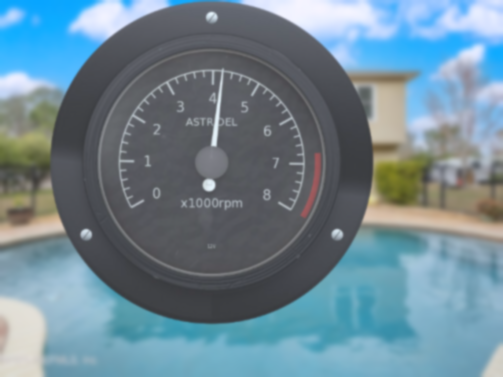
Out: 4200rpm
